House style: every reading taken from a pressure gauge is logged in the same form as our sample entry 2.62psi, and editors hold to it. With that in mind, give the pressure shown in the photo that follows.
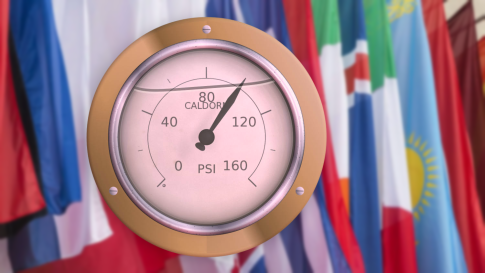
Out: 100psi
